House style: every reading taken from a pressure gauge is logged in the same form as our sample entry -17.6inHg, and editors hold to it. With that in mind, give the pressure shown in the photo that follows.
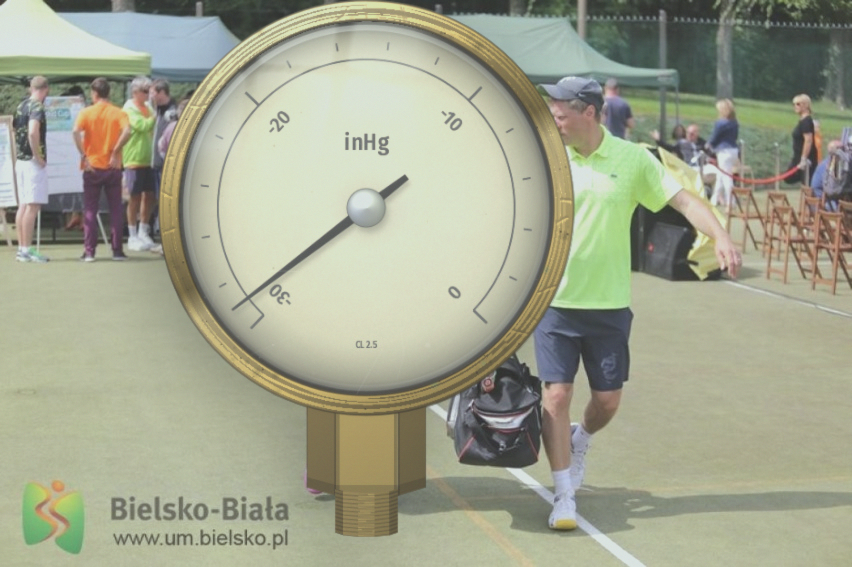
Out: -29inHg
